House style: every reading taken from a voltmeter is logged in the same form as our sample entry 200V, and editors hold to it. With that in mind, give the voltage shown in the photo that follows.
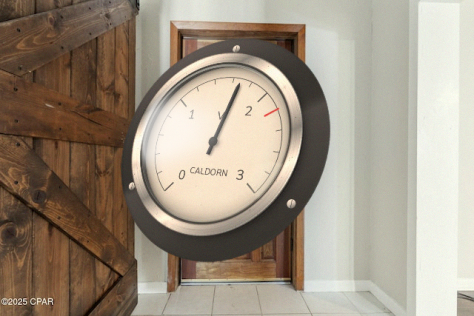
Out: 1.7V
